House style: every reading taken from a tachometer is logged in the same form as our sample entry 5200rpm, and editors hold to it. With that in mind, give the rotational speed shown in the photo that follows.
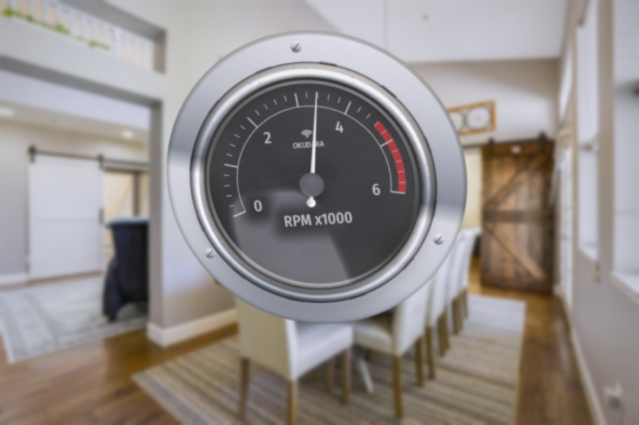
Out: 3400rpm
